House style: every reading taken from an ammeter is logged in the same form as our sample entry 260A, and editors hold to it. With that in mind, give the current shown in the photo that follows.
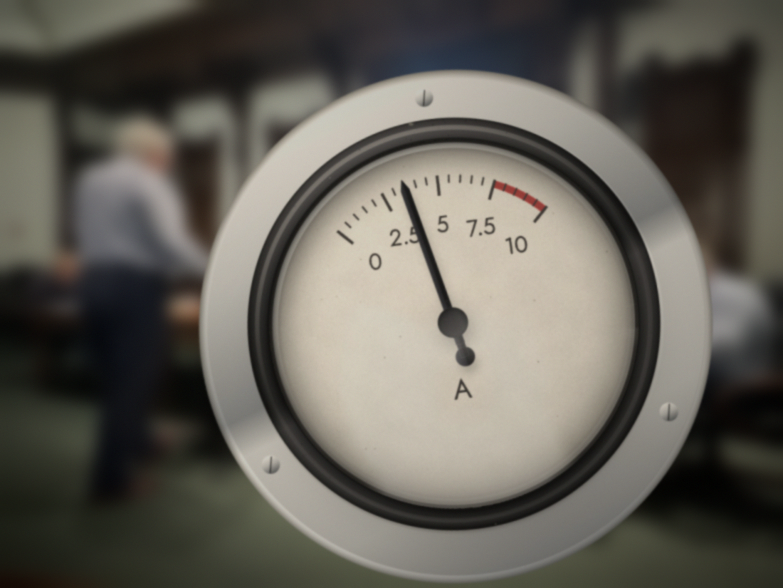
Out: 3.5A
